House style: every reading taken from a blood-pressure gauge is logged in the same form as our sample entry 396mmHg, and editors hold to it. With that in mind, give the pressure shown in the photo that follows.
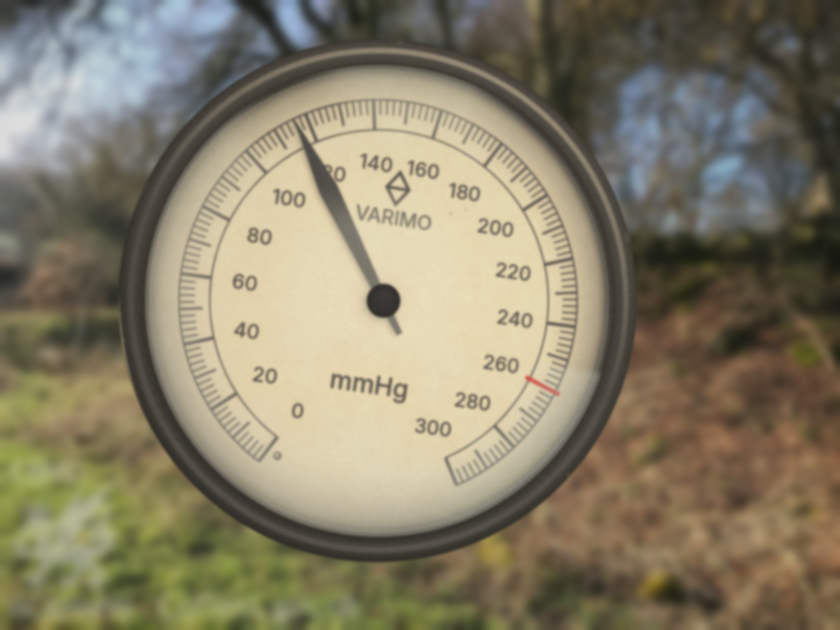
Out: 116mmHg
